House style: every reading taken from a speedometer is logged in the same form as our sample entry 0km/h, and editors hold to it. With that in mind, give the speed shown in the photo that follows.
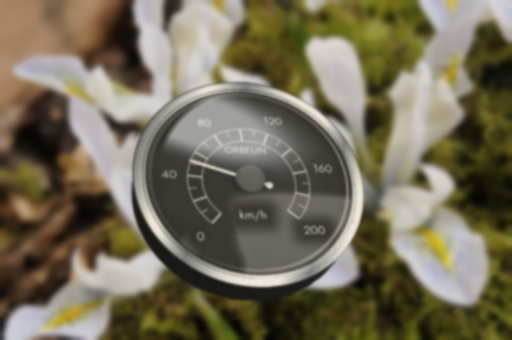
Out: 50km/h
